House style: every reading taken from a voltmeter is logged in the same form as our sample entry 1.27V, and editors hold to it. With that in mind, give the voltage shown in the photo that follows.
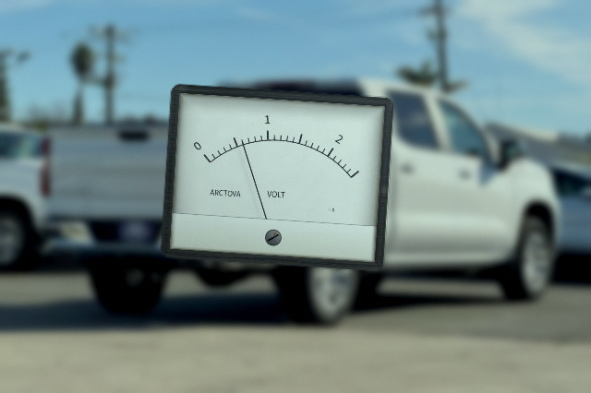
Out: 0.6V
